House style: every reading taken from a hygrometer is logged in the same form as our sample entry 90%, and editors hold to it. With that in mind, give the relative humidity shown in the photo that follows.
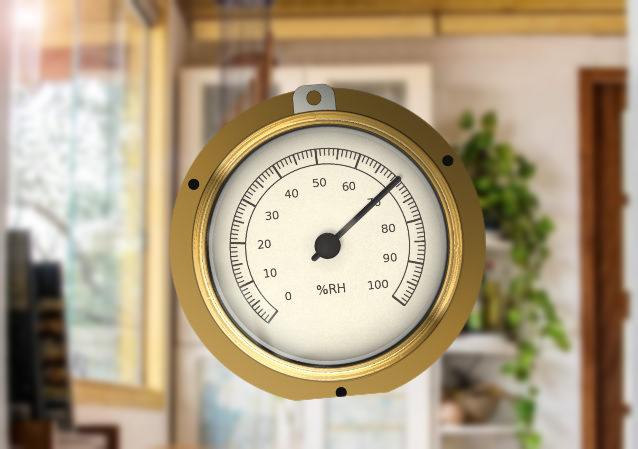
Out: 70%
